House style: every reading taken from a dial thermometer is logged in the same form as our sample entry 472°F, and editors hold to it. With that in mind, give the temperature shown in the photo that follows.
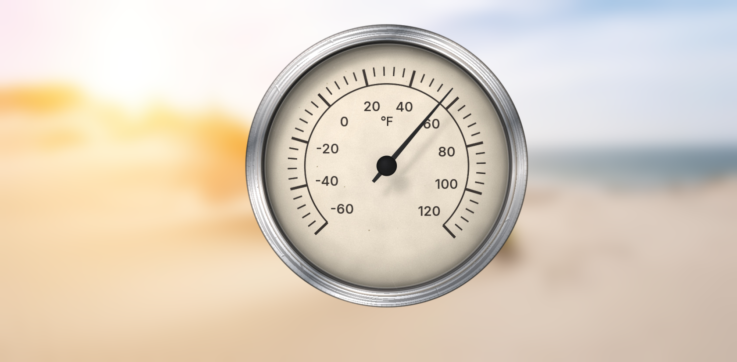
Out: 56°F
